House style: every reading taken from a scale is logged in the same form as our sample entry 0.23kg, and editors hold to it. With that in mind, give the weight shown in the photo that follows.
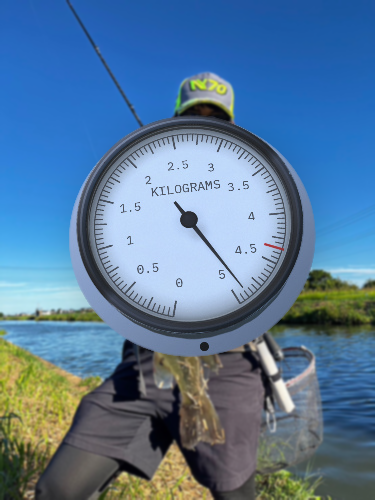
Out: 4.9kg
